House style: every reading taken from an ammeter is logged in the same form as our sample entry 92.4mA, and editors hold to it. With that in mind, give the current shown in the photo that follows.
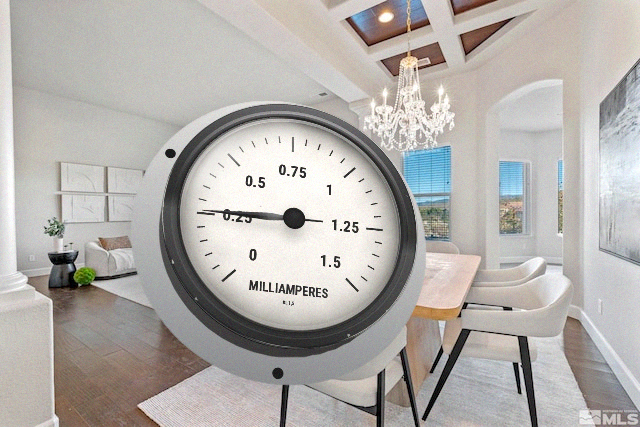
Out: 0.25mA
